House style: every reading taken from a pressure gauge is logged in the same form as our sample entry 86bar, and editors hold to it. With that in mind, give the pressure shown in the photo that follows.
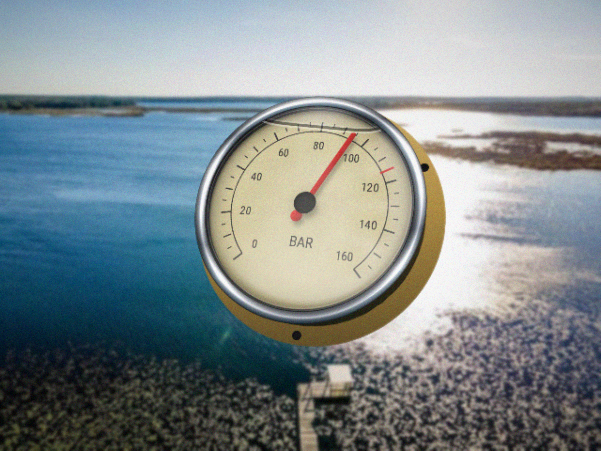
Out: 95bar
